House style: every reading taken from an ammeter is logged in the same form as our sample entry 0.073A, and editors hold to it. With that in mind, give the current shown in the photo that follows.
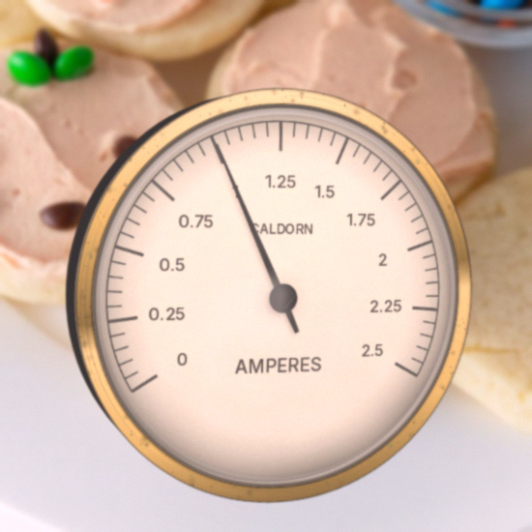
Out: 1A
